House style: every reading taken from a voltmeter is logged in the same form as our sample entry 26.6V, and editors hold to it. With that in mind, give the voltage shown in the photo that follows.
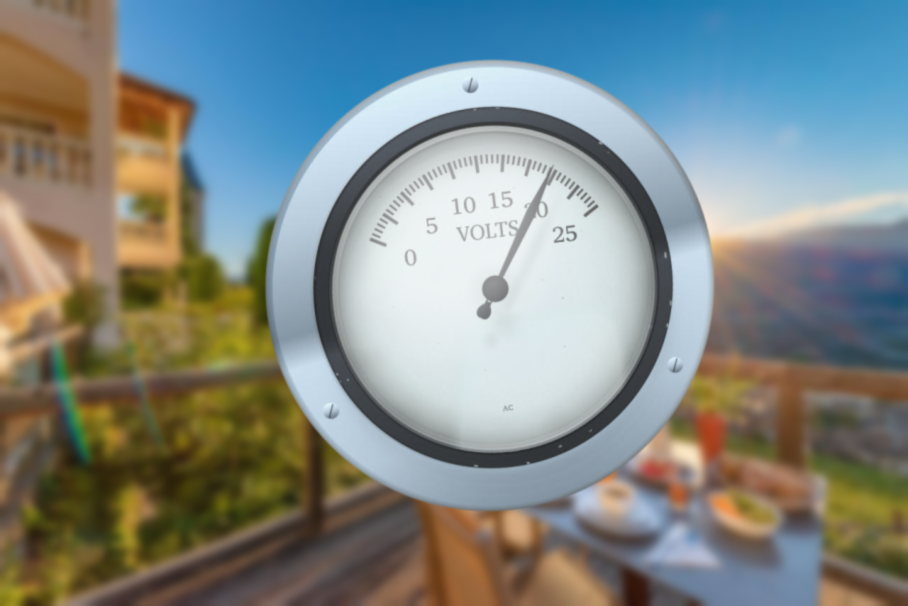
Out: 19.5V
